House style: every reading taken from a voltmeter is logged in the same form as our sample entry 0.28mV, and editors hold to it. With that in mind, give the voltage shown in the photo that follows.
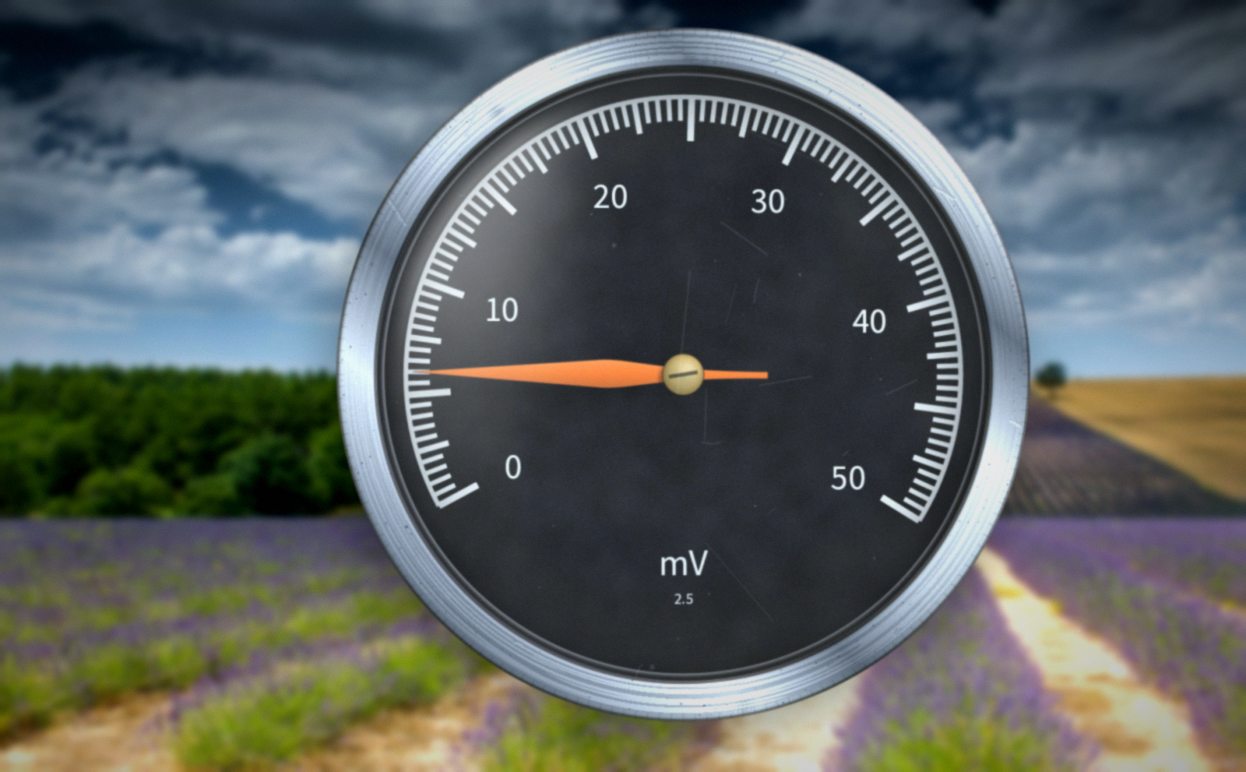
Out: 6mV
